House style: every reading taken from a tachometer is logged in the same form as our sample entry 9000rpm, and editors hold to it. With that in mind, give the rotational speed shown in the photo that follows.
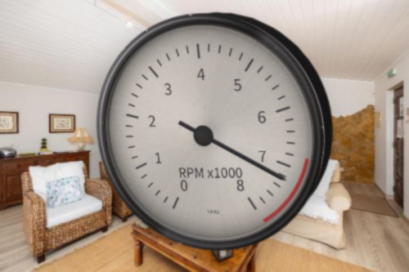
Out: 7200rpm
